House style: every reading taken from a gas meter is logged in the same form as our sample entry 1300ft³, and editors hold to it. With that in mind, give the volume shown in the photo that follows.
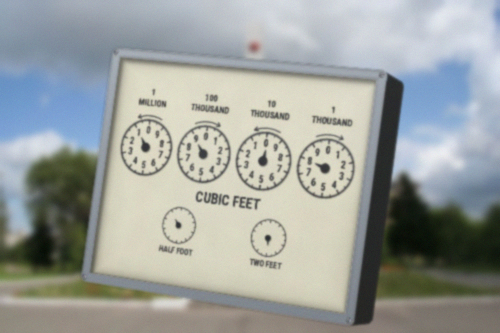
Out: 89800ft³
